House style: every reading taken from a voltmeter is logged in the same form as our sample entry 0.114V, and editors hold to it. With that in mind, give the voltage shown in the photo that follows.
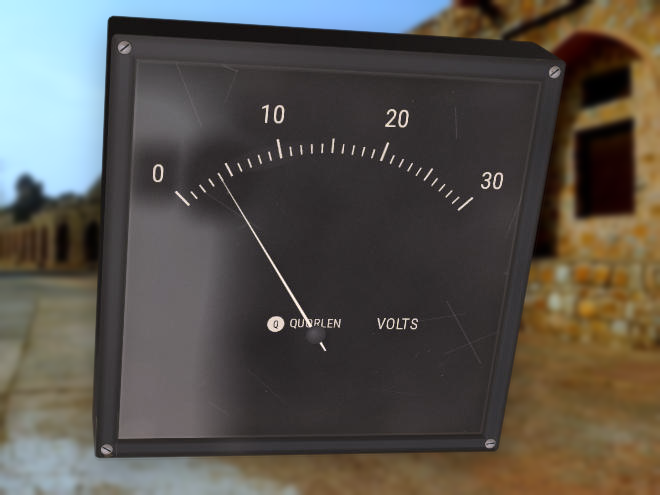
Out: 4V
